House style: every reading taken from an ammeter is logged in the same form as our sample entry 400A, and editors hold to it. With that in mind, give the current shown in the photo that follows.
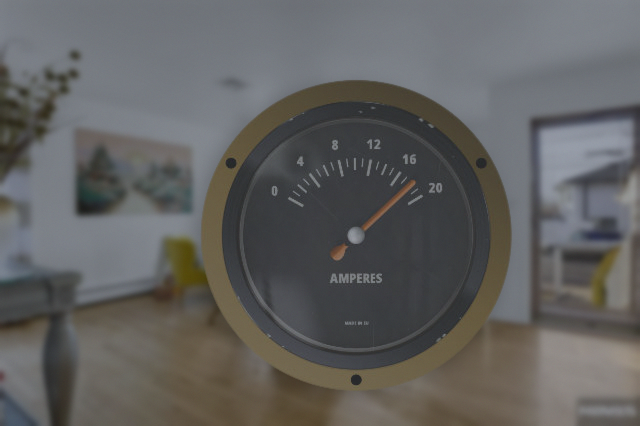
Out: 18A
